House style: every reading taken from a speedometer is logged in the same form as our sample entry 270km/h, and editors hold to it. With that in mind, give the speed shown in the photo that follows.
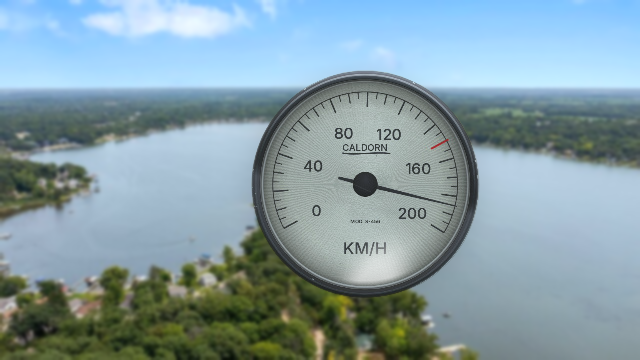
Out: 185km/h
